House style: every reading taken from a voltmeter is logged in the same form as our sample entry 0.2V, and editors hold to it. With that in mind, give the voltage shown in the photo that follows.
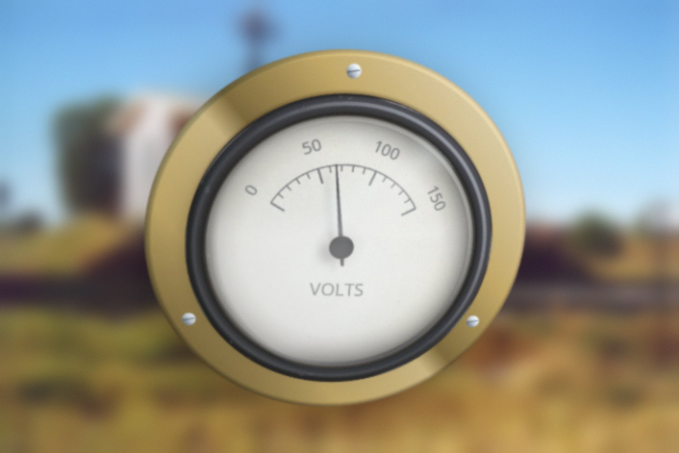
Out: 65V
